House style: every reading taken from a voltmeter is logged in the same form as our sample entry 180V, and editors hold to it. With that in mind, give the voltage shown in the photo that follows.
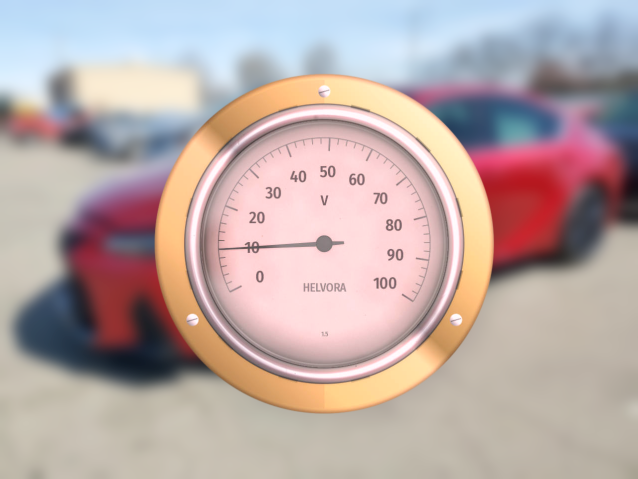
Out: 10V
